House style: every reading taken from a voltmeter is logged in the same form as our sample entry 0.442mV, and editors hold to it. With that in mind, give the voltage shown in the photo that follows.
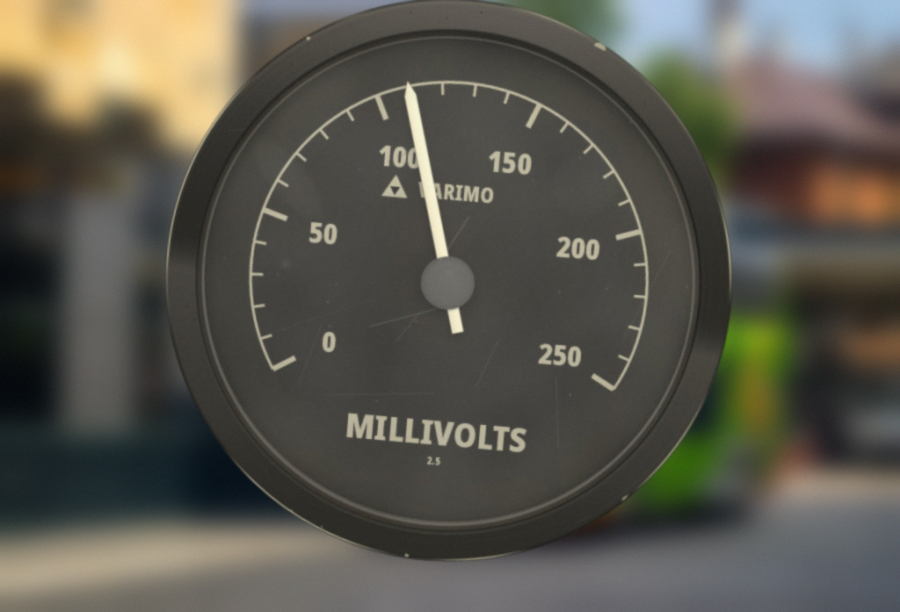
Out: 110mV
